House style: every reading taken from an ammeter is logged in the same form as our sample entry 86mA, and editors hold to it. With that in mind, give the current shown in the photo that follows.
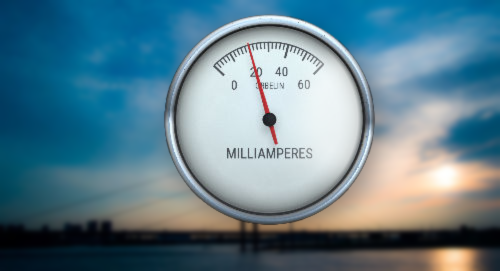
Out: 20mA
